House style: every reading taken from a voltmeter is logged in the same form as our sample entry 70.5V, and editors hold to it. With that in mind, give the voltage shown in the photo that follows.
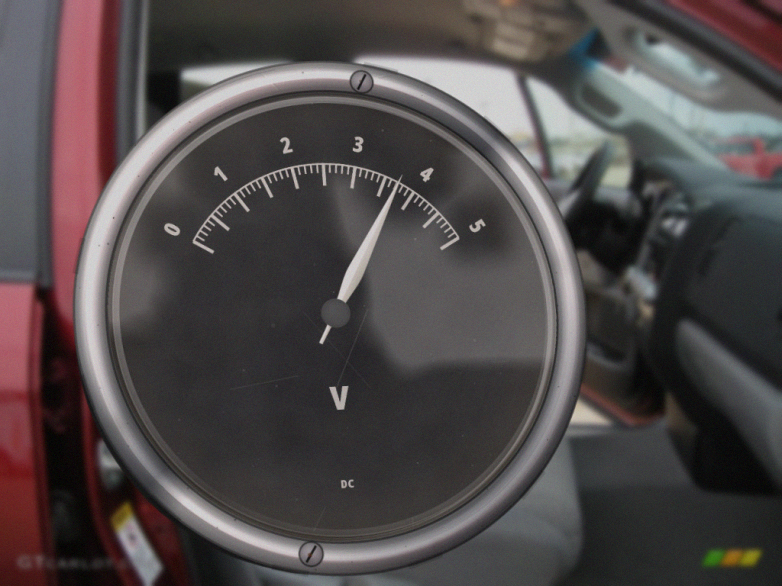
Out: 3.7V
